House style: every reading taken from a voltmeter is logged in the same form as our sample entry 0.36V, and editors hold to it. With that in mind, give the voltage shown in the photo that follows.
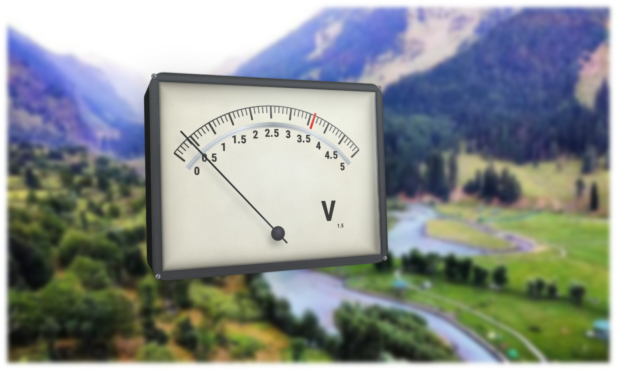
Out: 0.4V
